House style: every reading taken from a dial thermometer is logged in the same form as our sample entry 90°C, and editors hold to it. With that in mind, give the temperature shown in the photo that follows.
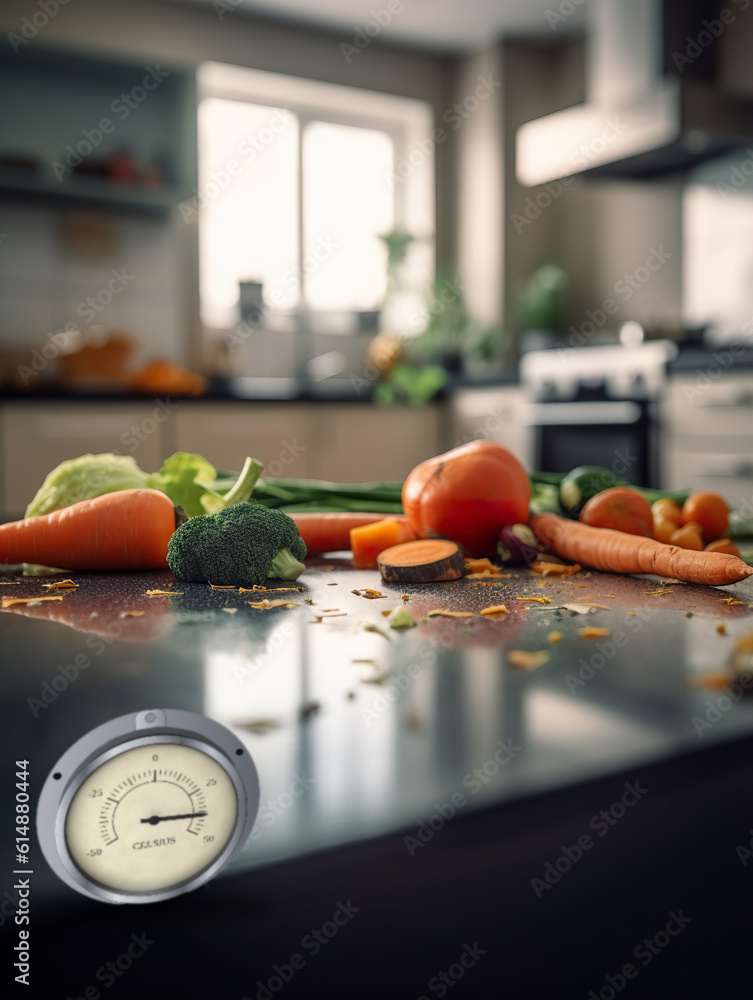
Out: 37.5°C
